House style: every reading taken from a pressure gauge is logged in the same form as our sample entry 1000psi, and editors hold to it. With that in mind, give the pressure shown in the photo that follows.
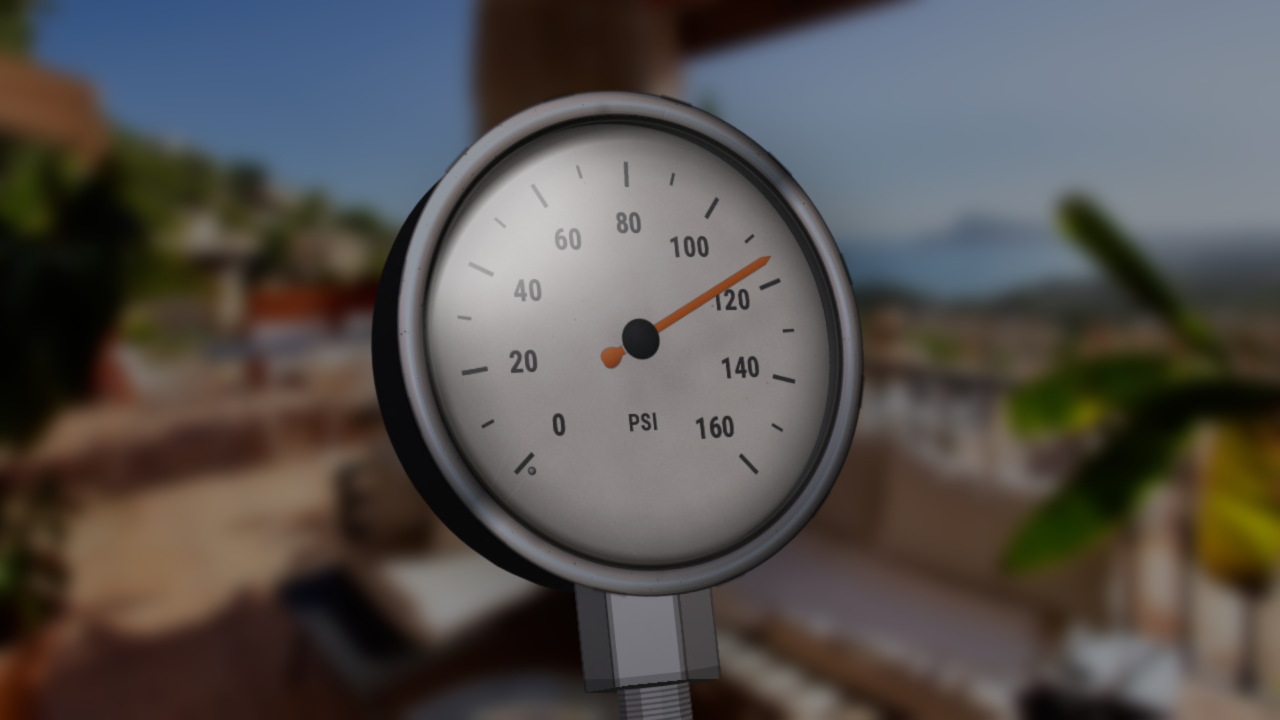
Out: 115psi
